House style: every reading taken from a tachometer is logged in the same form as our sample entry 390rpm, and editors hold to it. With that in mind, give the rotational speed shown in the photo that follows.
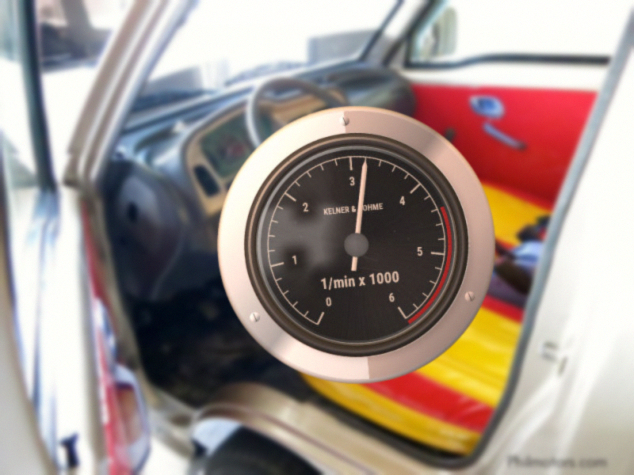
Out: 3200rpm
